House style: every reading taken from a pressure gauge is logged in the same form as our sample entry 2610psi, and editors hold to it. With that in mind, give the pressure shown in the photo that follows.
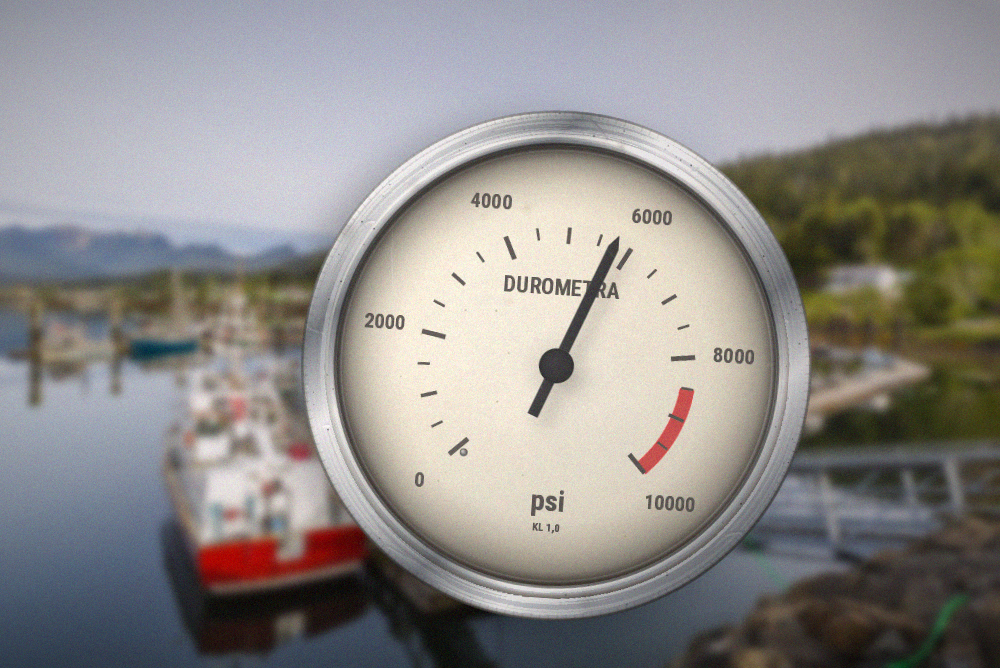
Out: 5750psi
